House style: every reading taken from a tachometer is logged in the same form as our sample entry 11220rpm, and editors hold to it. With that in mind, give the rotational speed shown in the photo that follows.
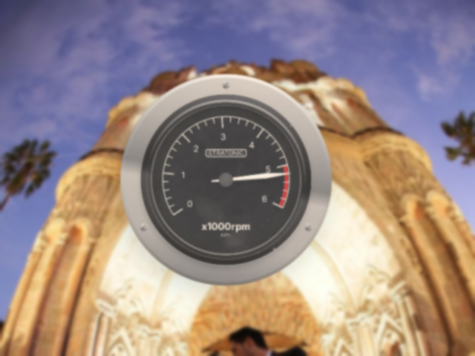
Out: 5200rpm
